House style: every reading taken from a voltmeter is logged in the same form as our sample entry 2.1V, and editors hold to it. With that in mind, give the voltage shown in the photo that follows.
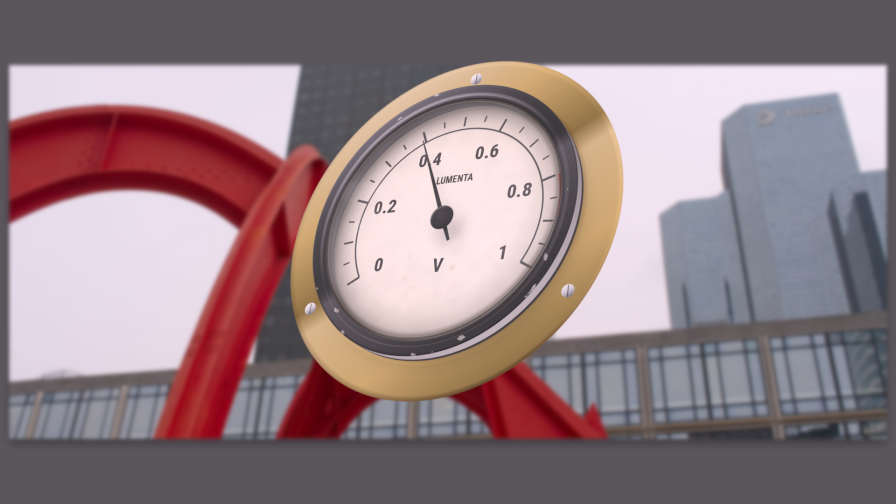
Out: 0.4V
